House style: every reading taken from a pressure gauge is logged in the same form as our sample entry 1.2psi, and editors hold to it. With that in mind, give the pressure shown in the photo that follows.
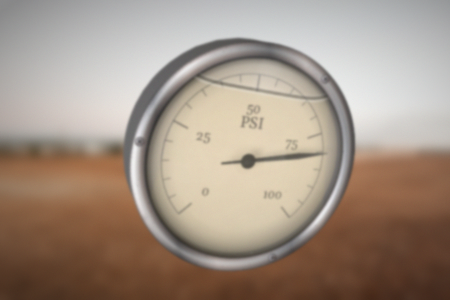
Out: 80psi
